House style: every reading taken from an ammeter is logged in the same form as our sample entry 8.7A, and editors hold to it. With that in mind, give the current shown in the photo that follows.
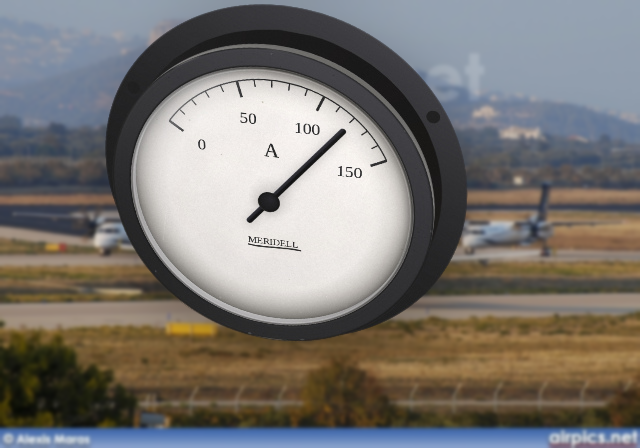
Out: 120A
